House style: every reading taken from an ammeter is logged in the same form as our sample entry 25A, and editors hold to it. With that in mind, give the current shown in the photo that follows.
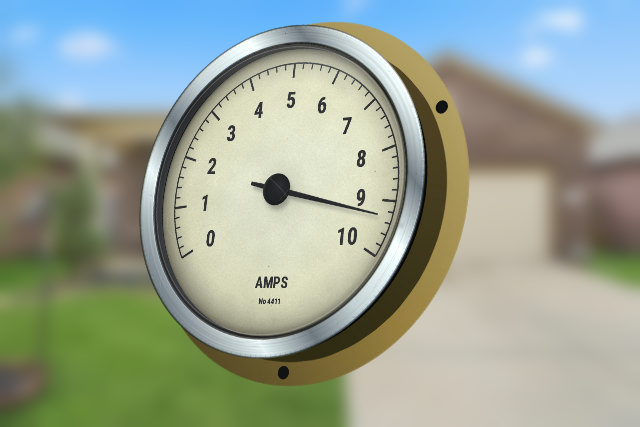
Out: 9.3A
